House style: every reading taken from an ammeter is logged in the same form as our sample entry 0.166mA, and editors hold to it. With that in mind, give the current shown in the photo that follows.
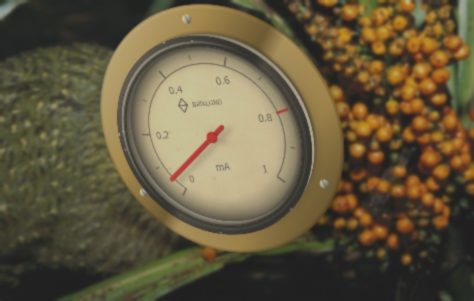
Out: 0.05mA
